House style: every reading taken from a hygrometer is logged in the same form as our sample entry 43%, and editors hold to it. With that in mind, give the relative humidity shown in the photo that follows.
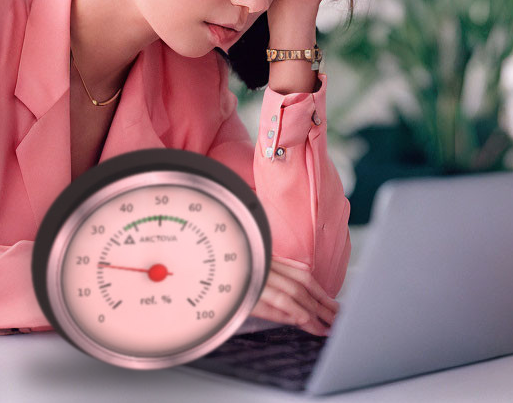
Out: 20%
